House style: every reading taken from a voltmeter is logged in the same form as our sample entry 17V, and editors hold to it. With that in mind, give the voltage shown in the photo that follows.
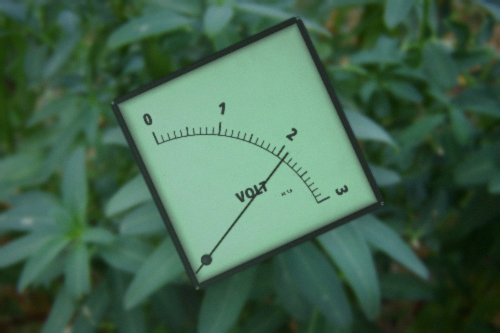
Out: 2.1V
